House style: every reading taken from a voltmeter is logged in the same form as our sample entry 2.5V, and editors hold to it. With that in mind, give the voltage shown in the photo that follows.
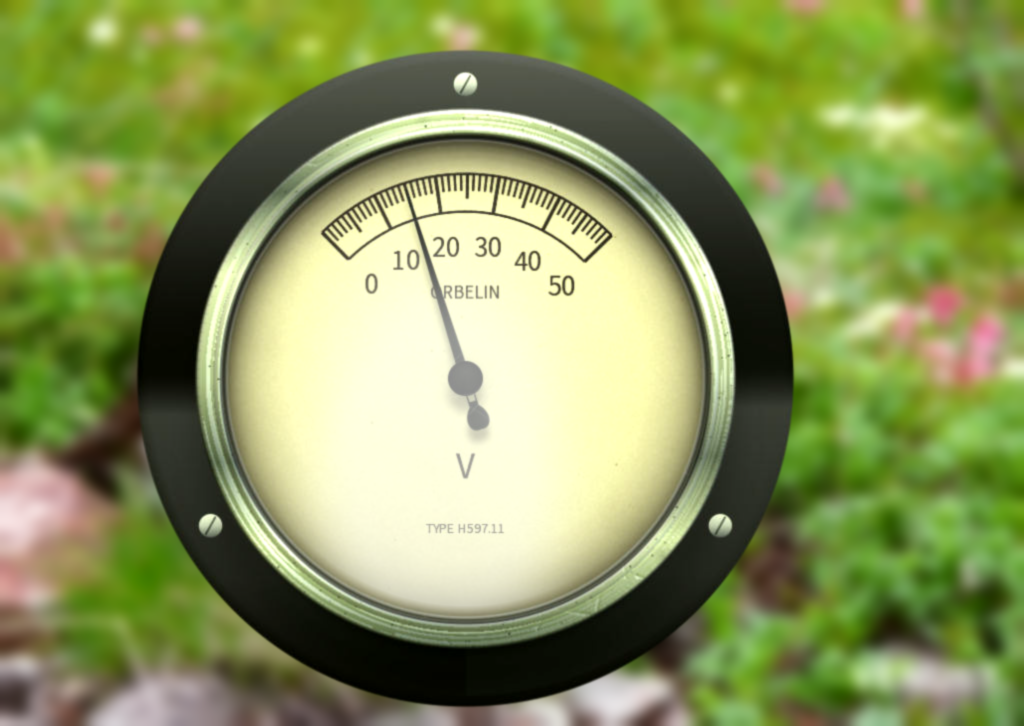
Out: 15V
